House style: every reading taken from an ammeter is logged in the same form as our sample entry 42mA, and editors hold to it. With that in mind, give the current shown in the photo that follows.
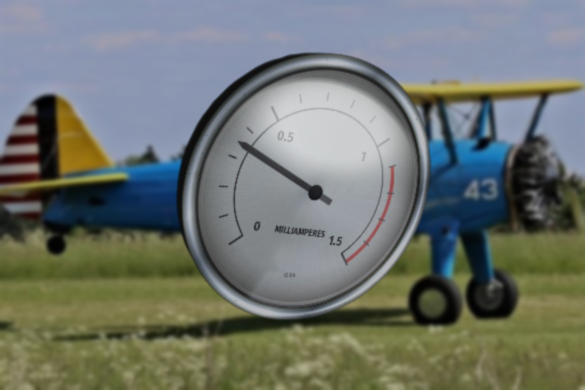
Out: 0.35mA
